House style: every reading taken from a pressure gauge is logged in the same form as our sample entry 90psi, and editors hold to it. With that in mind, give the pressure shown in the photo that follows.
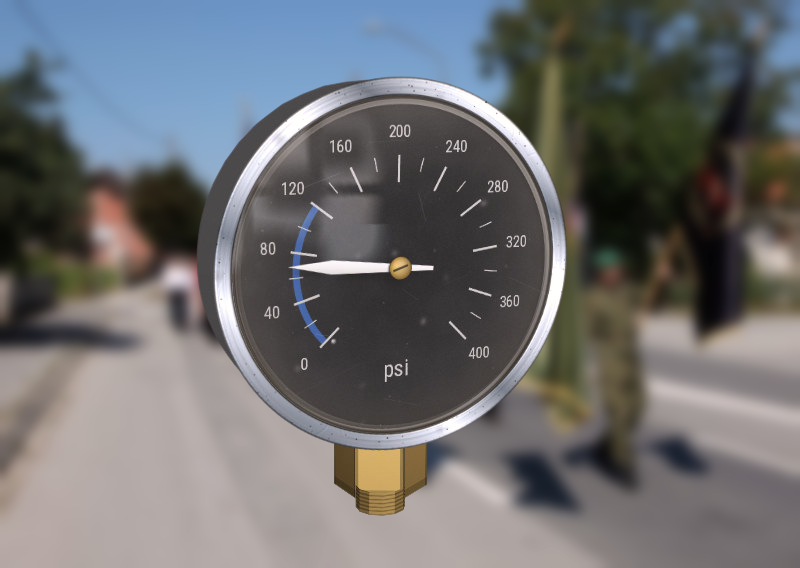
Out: 70psi
